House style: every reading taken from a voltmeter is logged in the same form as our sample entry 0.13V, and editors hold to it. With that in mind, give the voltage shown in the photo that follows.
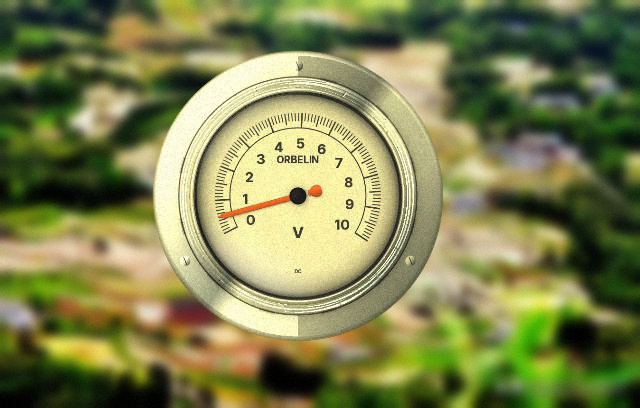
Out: 0.5V
